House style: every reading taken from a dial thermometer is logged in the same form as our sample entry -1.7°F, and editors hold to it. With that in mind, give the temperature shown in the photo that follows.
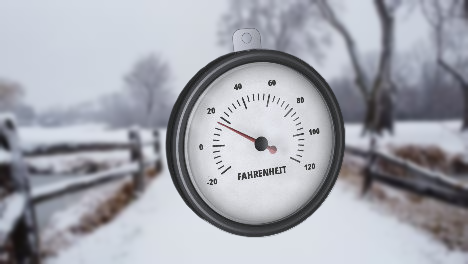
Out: 16°F
